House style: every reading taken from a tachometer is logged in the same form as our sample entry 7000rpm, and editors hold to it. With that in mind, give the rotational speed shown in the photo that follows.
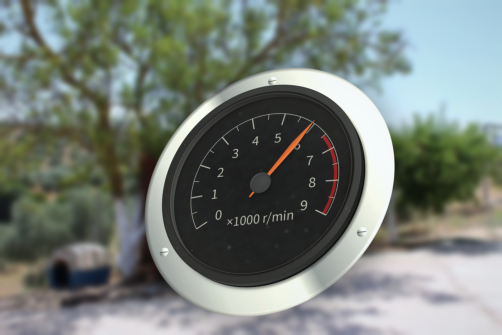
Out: 6000rpm
